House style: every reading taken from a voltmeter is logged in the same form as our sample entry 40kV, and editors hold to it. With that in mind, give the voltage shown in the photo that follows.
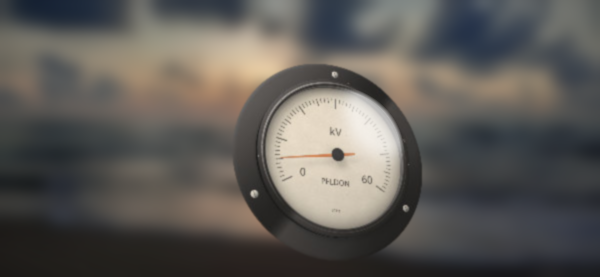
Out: 5kV
